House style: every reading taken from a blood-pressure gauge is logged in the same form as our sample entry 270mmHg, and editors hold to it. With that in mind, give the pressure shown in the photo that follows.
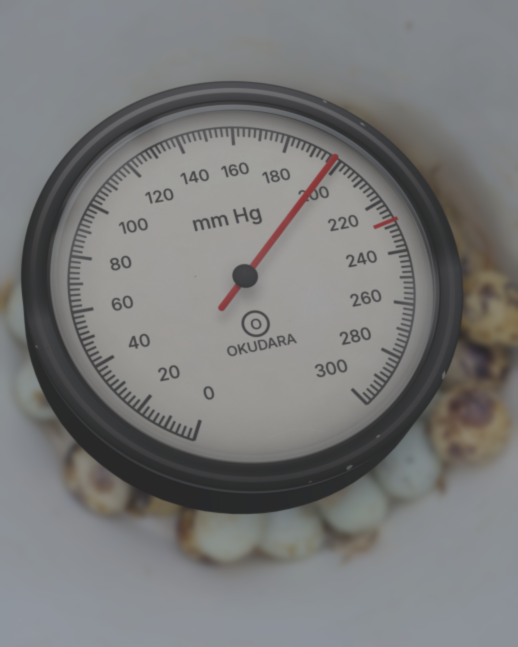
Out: 198mmHg
